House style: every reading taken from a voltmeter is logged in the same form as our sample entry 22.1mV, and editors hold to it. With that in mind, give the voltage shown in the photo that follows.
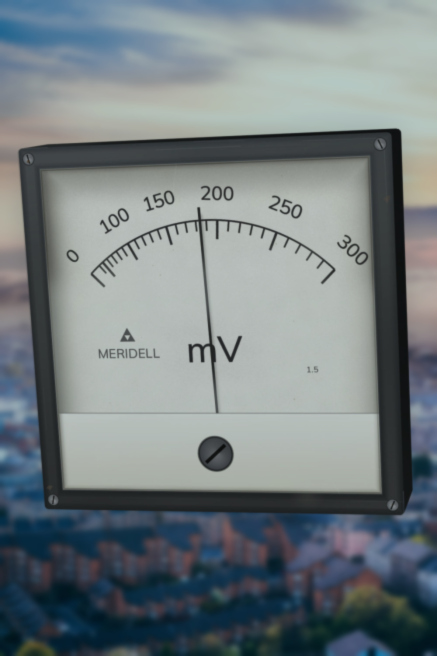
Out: 185mV
